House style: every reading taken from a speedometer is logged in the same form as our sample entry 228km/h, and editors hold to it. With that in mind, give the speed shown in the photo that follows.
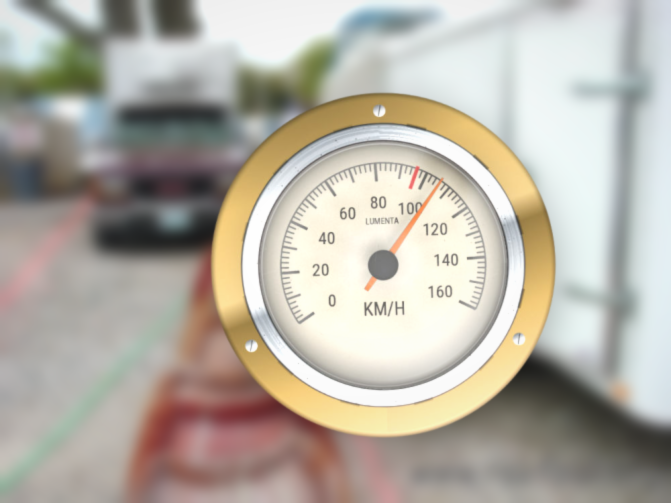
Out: 106km/h
